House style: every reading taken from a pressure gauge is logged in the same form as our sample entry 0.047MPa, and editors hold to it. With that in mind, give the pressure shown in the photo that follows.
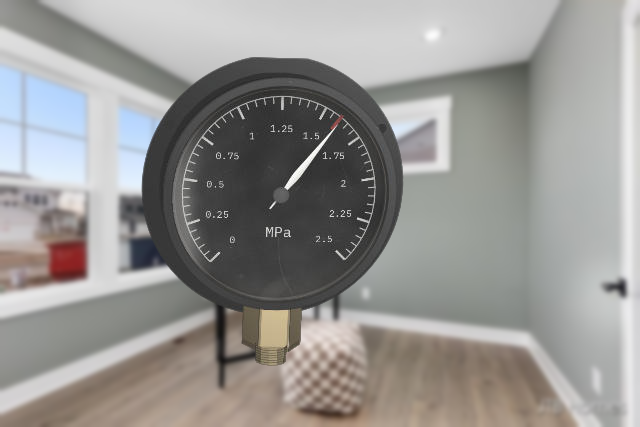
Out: 1.6MPa
